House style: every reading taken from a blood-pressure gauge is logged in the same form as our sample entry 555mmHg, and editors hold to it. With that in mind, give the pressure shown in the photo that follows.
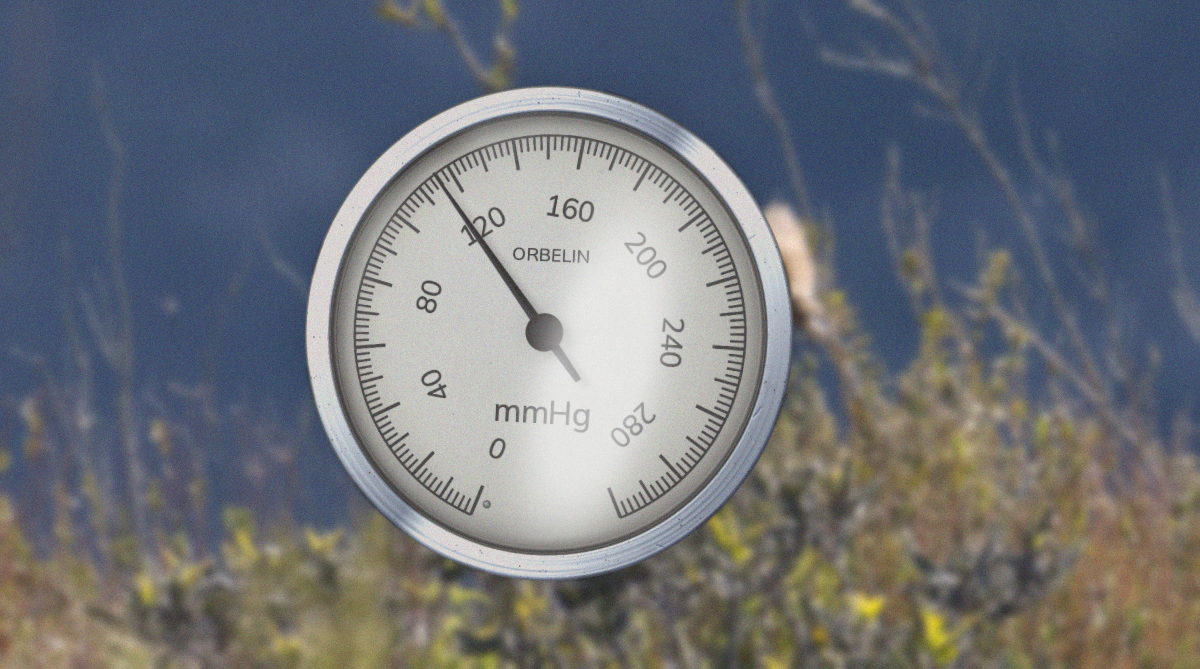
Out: 116mmHg
